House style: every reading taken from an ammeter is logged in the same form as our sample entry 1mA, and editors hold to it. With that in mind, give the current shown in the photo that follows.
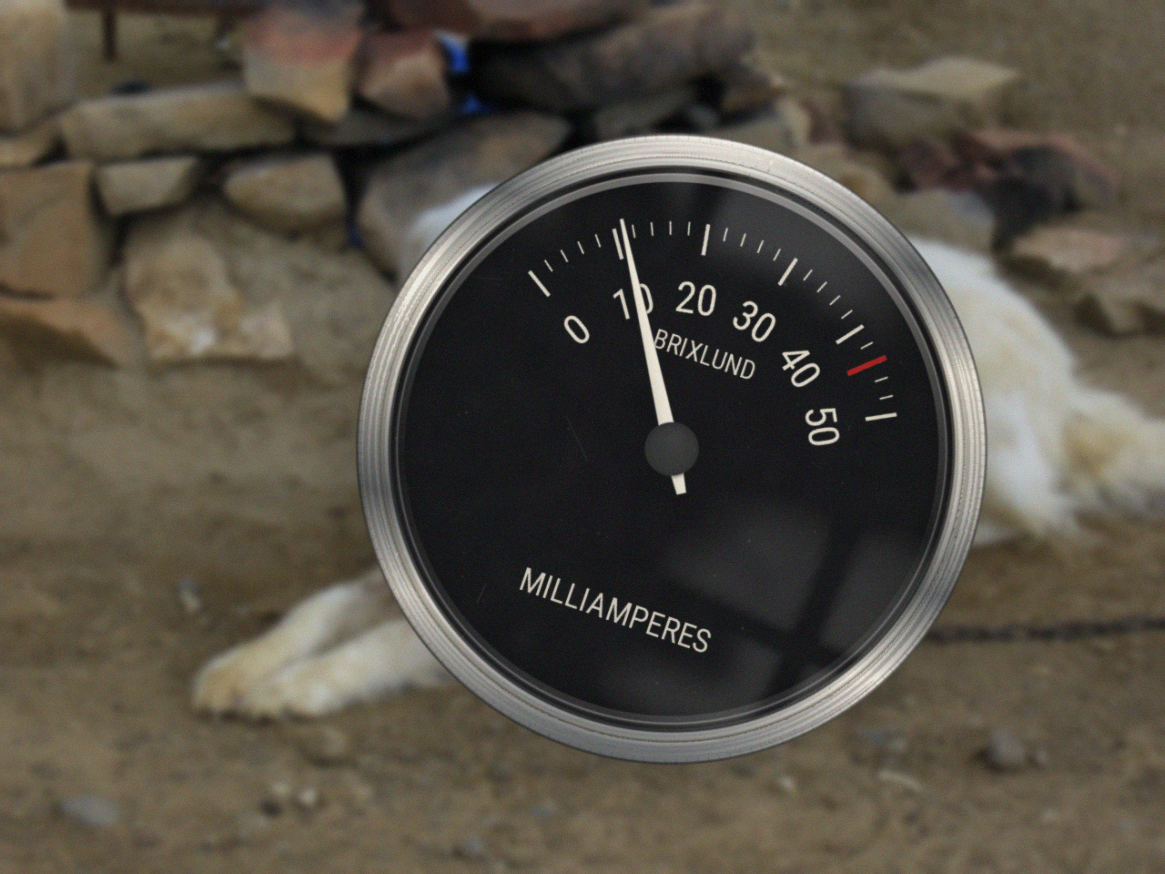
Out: 11mA
